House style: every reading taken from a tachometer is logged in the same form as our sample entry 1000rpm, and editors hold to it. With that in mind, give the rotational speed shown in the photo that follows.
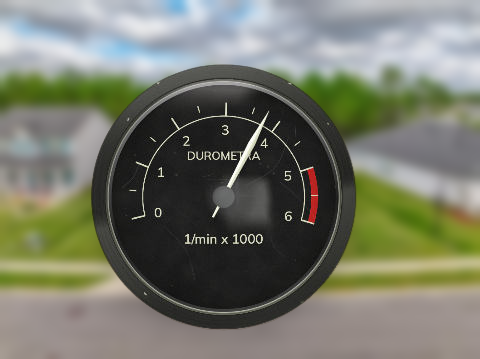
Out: 3750rpm
